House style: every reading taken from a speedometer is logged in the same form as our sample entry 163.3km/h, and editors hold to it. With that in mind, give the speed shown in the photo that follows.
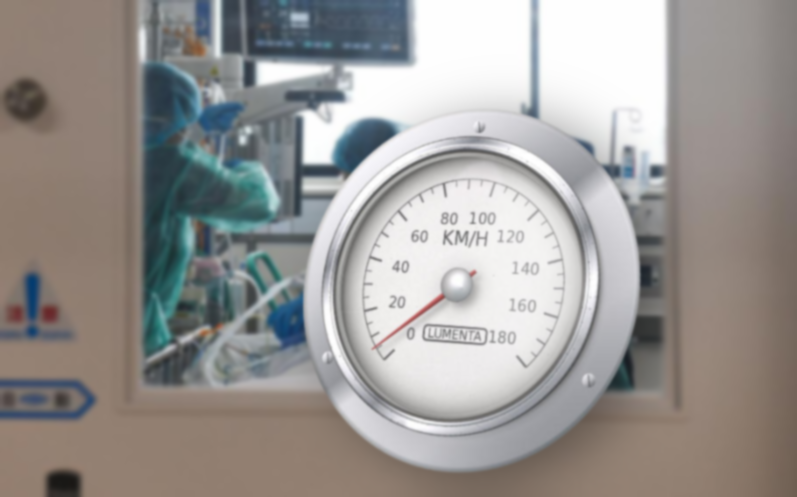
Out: 5km/h
